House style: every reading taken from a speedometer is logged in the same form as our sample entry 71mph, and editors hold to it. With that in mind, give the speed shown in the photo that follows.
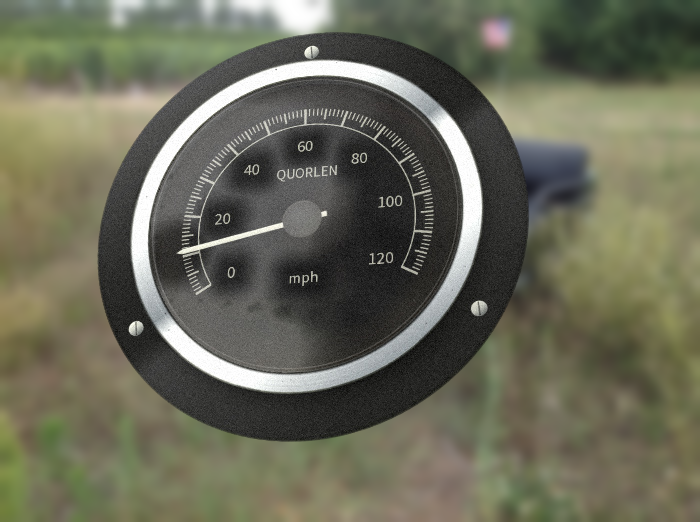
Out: 10mph
